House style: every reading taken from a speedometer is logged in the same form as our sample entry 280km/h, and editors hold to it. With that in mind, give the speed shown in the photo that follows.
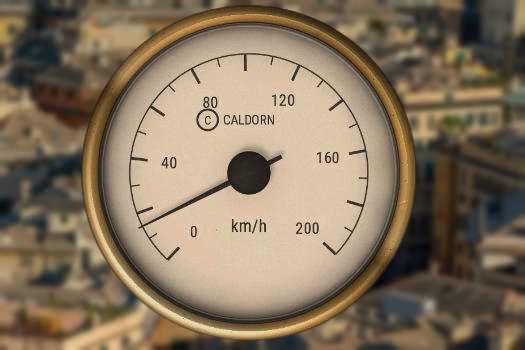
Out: 15km/h
